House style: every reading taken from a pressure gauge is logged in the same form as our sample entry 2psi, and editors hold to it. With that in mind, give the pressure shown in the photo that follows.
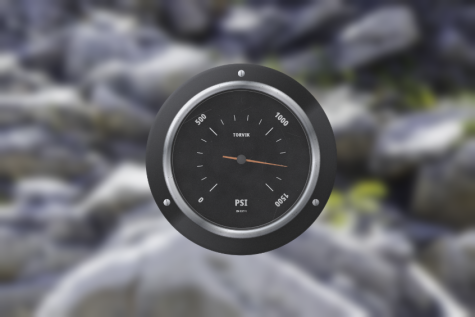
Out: 1300psi
